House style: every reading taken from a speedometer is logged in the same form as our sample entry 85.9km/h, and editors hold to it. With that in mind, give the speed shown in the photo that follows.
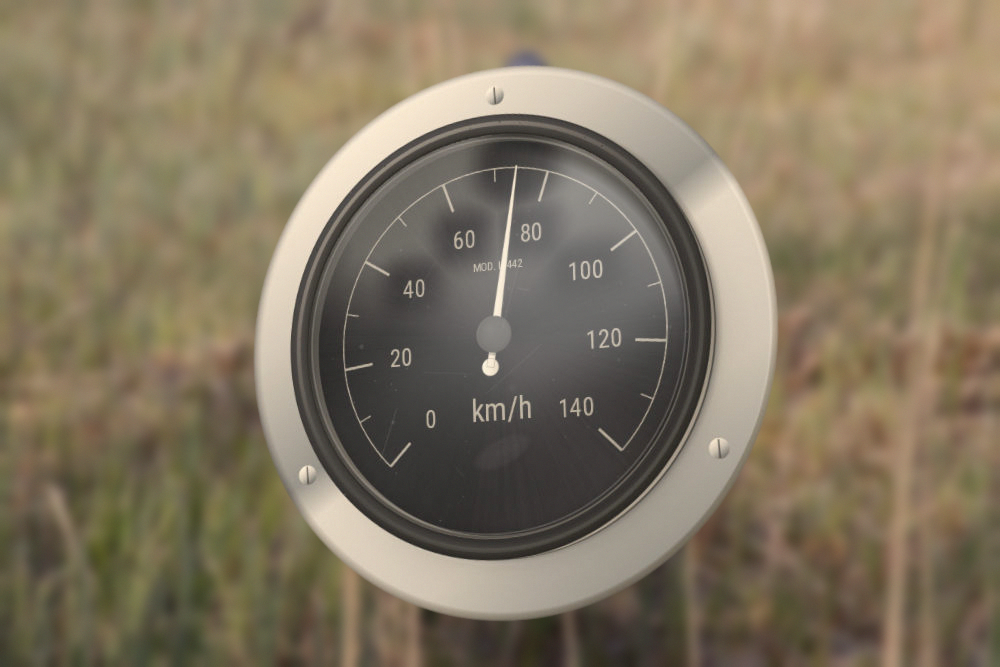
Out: 75km/h
